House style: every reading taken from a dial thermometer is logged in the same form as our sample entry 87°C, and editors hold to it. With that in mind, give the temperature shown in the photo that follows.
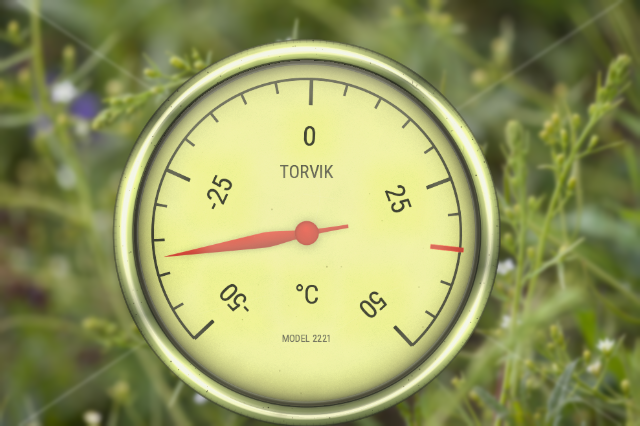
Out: -37.5°C
